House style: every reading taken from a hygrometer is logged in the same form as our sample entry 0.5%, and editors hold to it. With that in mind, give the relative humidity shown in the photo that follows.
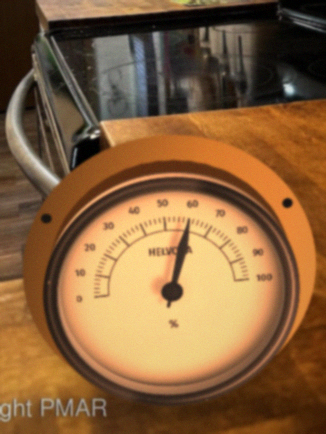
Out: 60%
